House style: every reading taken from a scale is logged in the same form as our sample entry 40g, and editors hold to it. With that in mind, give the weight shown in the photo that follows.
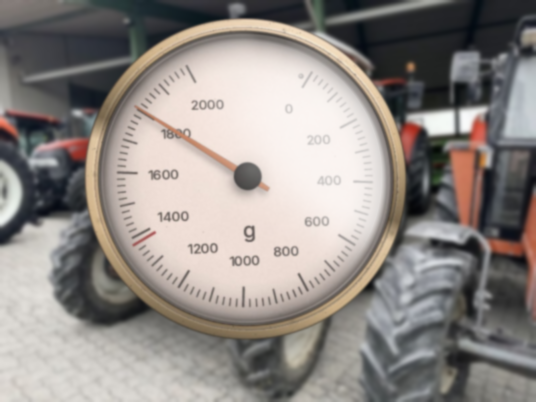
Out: 1800g
